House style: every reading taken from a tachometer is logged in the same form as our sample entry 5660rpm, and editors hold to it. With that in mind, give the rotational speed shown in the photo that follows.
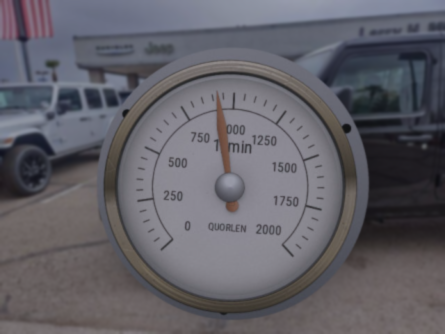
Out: 925rpm
